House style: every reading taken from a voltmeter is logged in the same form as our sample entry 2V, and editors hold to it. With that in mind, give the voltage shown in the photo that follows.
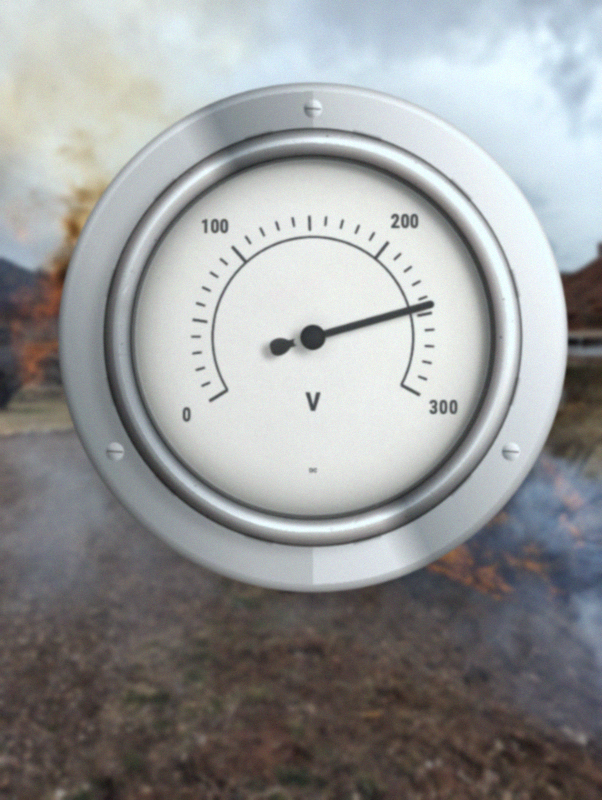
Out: 245V
